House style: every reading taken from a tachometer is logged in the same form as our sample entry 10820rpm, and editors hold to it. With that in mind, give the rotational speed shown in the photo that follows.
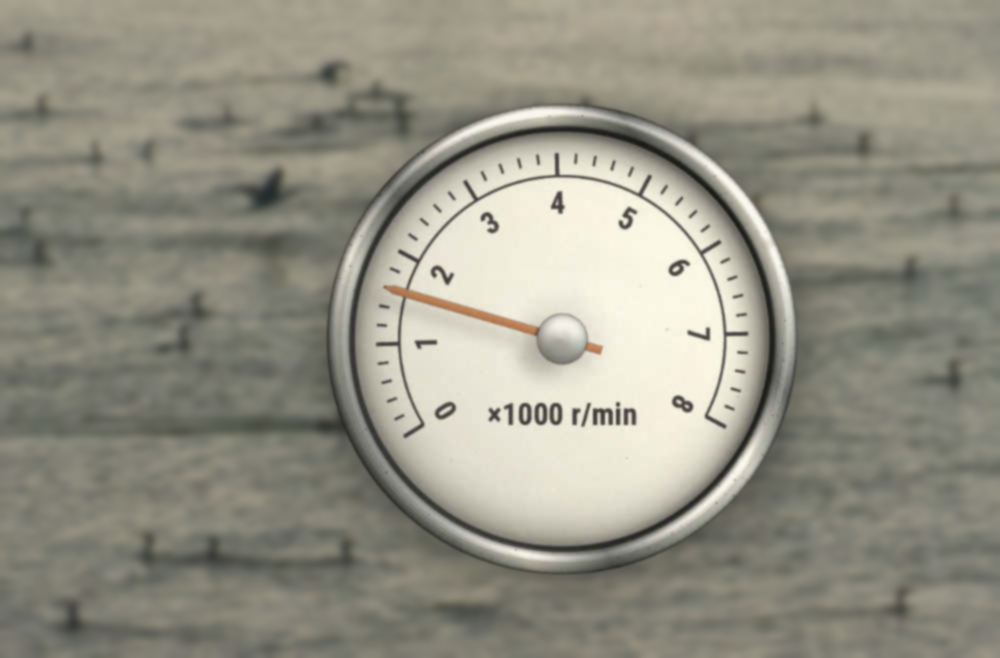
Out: 1600rpm
